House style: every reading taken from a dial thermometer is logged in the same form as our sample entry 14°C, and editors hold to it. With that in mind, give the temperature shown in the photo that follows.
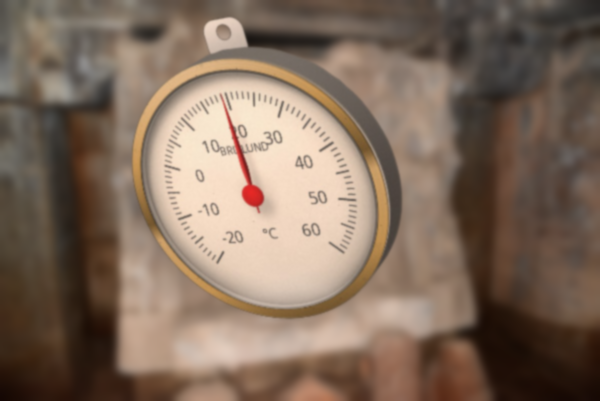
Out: 20°C
